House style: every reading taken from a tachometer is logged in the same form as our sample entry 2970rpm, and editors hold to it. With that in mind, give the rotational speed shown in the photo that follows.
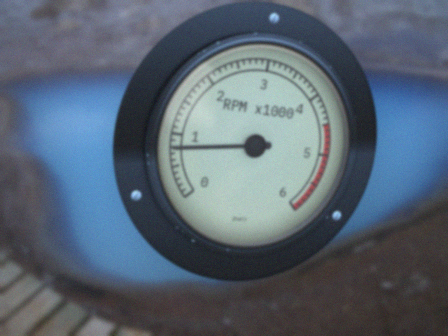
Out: 800rpm
